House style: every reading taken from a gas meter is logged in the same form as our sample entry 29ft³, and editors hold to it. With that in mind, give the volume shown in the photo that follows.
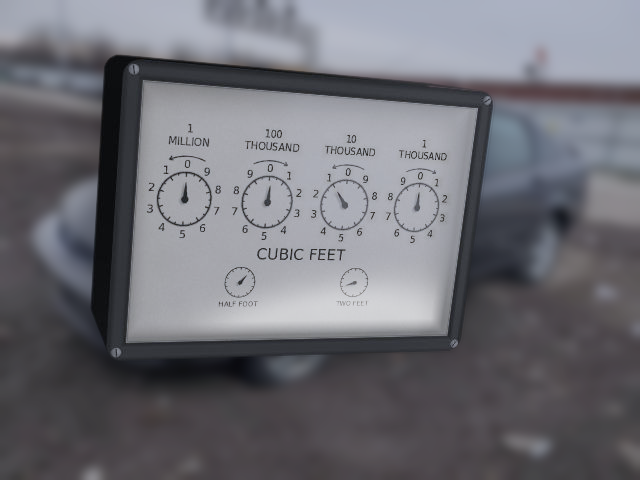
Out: 1000ft³
